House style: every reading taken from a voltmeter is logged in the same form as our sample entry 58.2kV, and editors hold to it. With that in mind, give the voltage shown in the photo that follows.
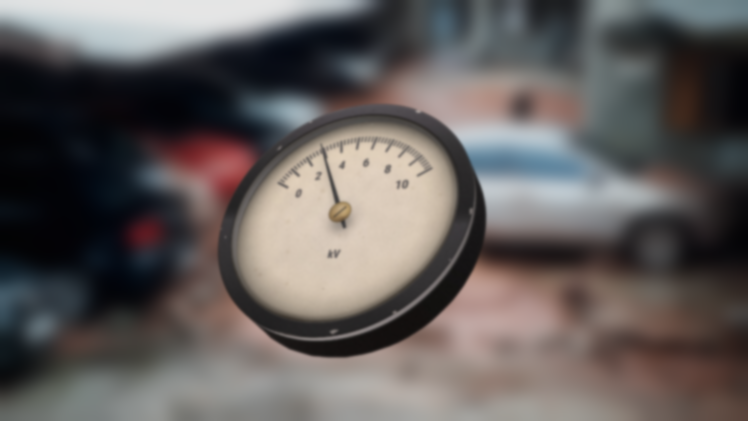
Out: 3kV
